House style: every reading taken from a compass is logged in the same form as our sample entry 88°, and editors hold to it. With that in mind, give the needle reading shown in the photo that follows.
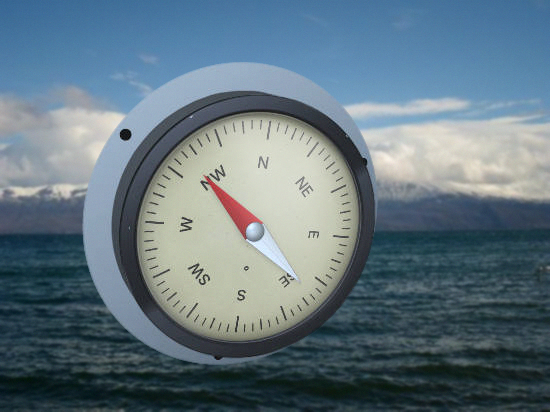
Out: 310°
